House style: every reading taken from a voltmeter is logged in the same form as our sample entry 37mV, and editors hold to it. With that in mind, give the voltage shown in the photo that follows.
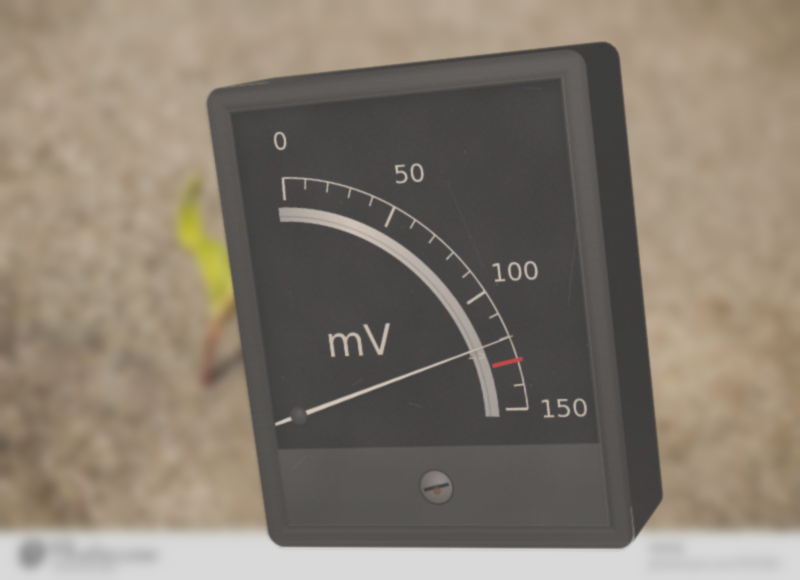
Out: 120mV
